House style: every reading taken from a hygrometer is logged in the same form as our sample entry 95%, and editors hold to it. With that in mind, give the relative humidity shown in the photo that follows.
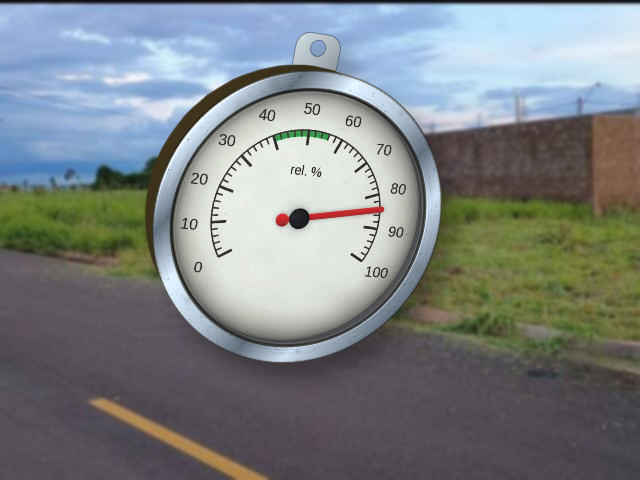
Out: 84%
